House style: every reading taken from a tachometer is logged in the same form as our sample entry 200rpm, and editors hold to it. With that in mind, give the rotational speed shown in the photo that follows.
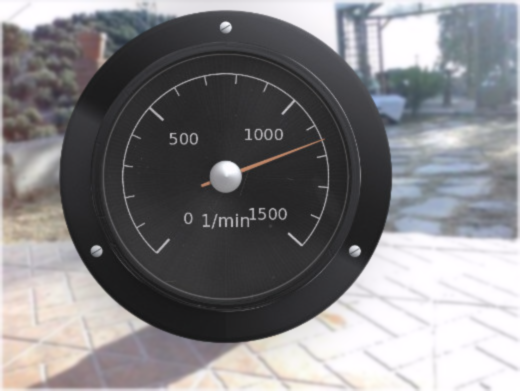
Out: 1150rpm
